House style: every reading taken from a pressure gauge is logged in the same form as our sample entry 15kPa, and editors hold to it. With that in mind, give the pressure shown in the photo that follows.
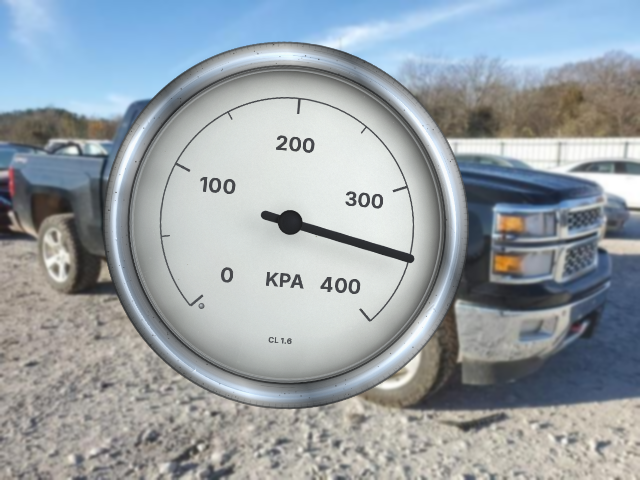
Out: 350kPa
